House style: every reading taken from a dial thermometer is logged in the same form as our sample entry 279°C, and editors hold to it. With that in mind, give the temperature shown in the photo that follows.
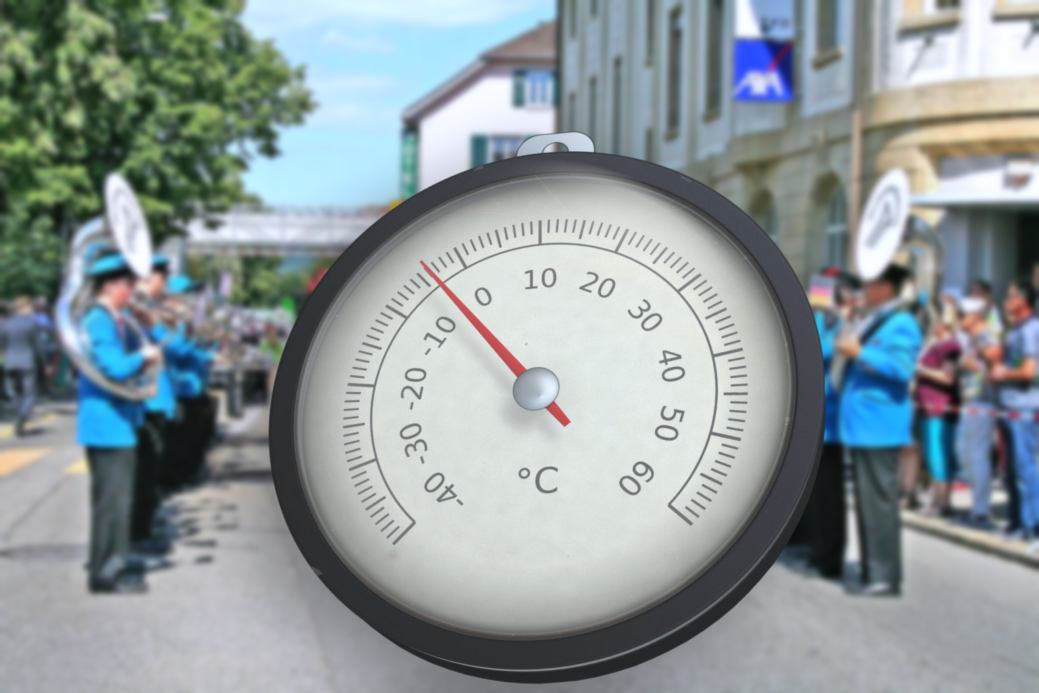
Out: -4°C
